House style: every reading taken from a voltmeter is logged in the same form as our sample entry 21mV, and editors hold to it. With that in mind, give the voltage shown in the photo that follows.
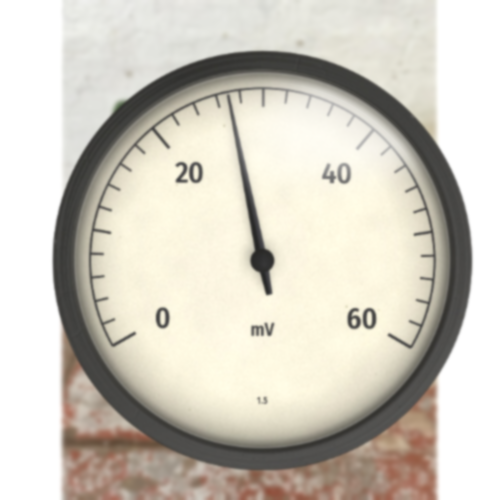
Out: 27mV
